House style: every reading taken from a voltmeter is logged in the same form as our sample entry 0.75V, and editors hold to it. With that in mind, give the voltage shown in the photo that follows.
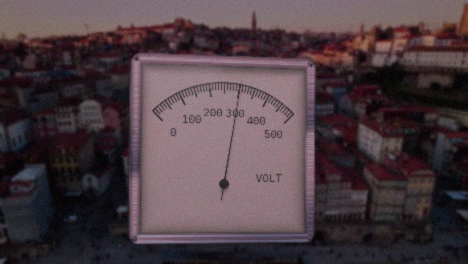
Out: 300V
